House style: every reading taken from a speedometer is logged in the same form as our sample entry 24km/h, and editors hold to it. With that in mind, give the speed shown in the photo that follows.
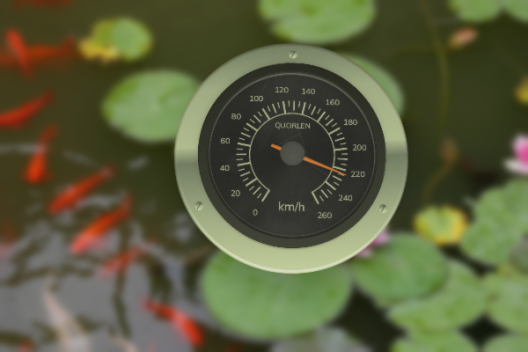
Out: 225km/h
